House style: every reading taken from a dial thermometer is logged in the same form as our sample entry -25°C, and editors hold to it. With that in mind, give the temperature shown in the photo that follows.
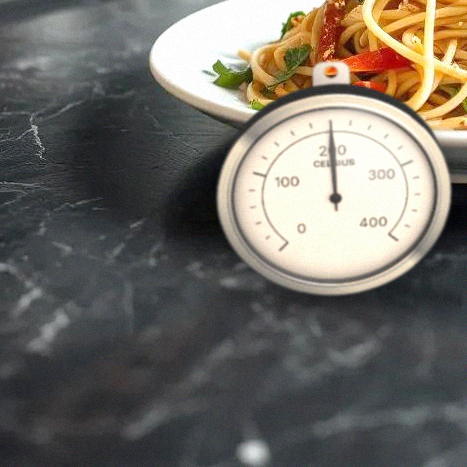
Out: 200°C
